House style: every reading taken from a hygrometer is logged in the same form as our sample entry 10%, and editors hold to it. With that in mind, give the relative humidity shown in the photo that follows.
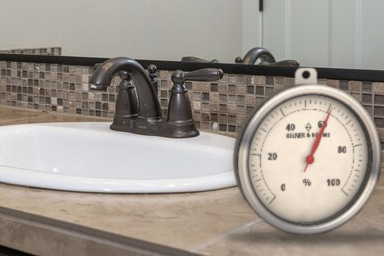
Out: 60%
